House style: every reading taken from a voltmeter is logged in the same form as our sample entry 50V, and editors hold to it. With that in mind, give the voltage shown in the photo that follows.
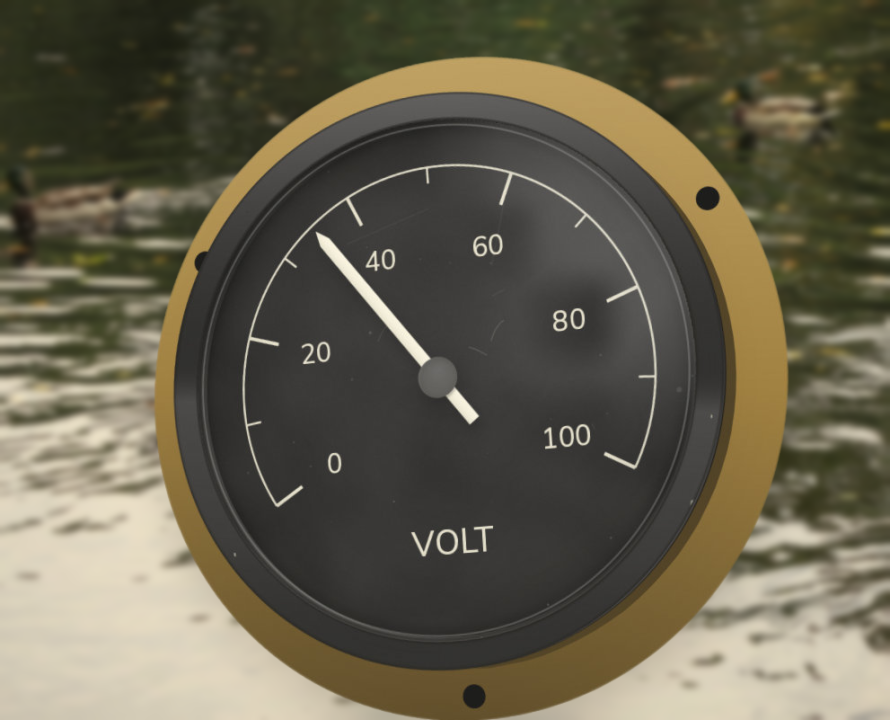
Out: 35V
